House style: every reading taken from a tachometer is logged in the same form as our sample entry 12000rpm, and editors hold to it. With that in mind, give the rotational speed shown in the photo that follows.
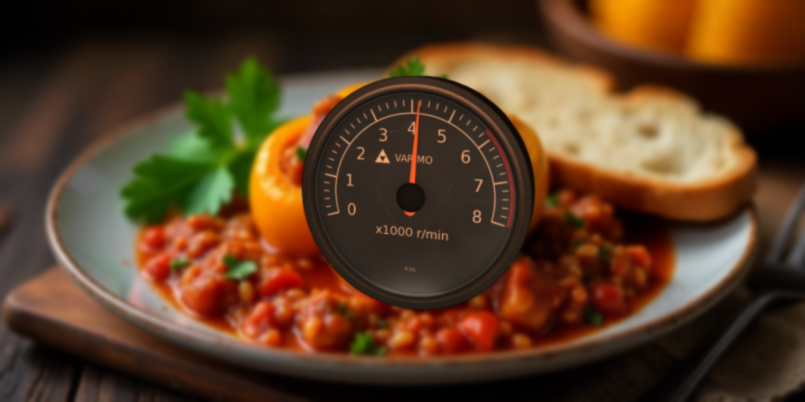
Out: 4200rpm
